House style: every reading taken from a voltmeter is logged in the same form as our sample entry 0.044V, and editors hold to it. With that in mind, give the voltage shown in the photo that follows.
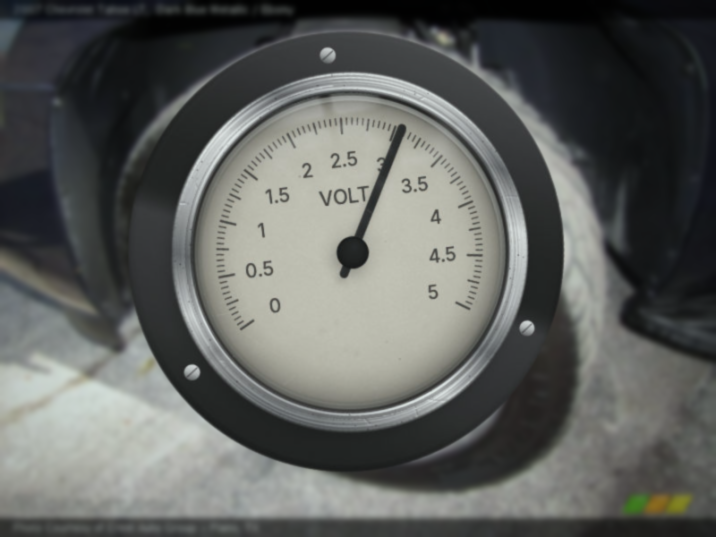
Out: 3.05V
